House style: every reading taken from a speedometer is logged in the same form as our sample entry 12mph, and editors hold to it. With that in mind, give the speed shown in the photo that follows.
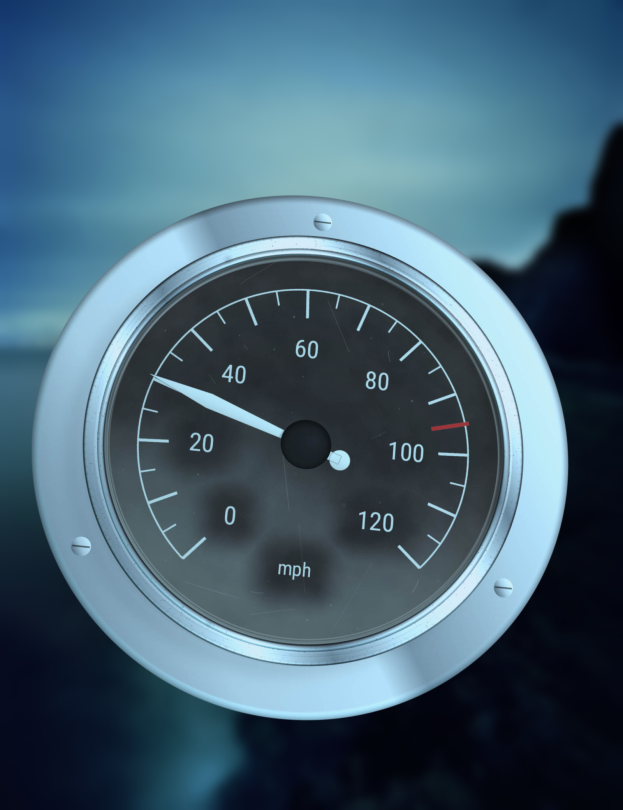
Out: 30mph
